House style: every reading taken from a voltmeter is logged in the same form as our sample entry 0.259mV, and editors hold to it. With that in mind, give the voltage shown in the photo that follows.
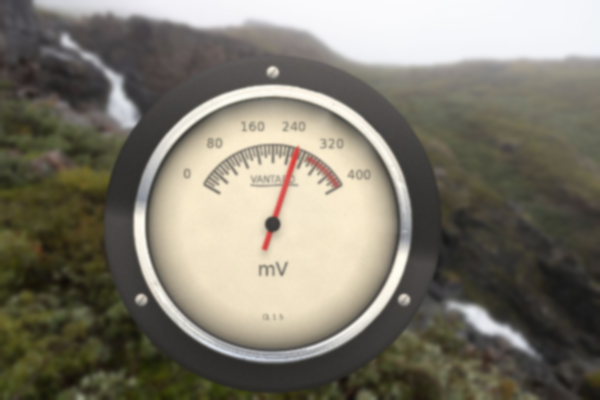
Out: 260mV
